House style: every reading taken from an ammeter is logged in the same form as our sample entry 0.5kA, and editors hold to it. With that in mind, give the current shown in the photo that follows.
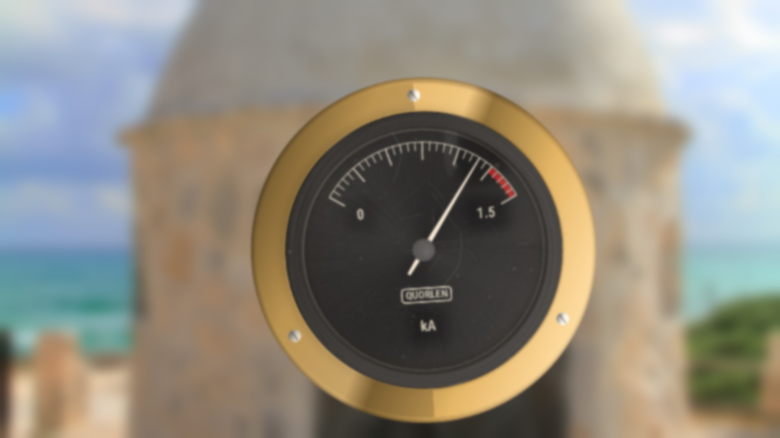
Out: 1.15kA
